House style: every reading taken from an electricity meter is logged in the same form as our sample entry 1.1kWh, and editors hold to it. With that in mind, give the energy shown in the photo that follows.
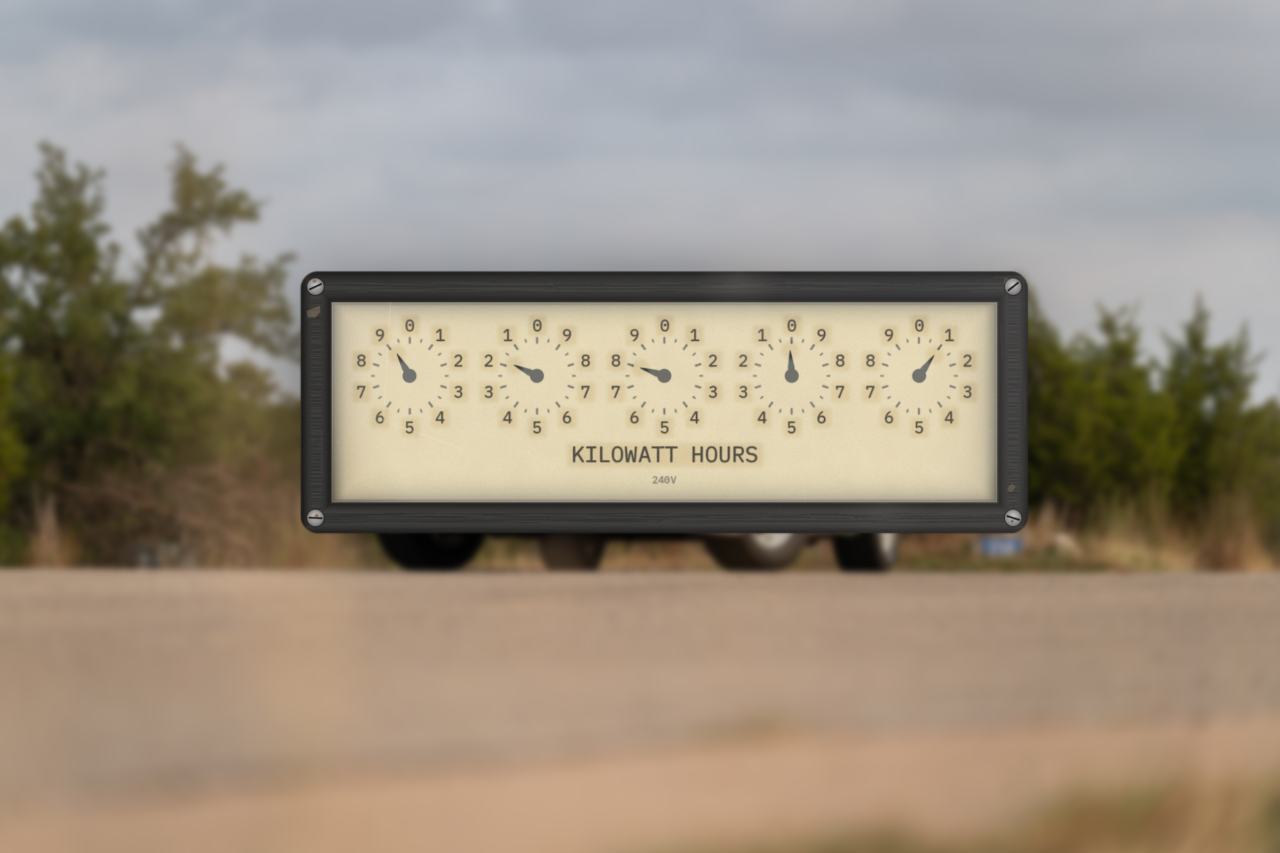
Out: 91801kWh
